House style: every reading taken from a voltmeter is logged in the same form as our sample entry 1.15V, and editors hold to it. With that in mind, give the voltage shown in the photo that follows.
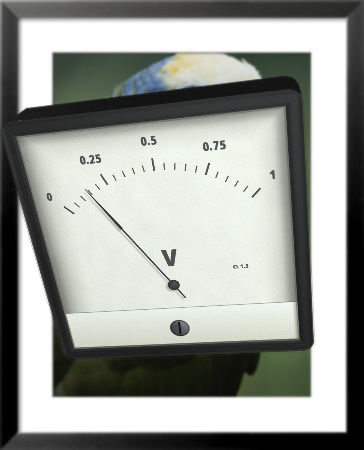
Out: 0.15V
